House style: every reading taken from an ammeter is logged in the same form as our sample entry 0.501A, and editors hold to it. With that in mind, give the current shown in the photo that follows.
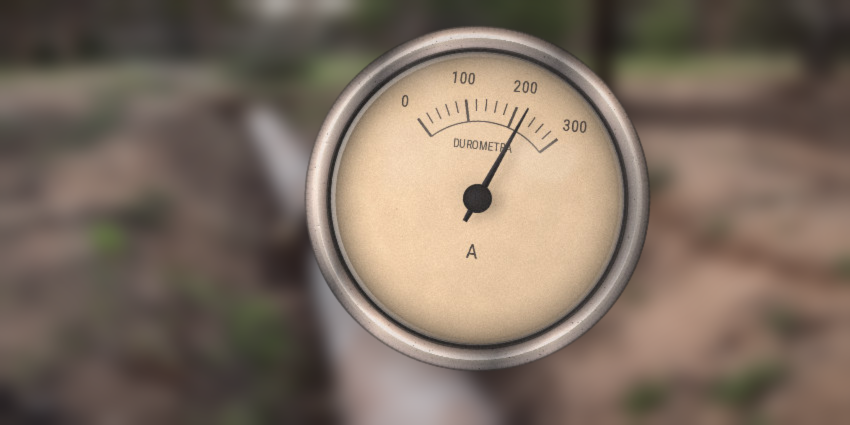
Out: 220A
